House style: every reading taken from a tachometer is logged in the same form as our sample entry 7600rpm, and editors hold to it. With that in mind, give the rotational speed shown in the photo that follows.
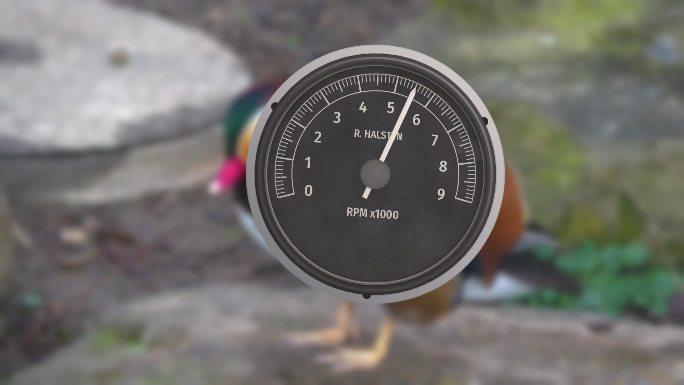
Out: 5500rpm
